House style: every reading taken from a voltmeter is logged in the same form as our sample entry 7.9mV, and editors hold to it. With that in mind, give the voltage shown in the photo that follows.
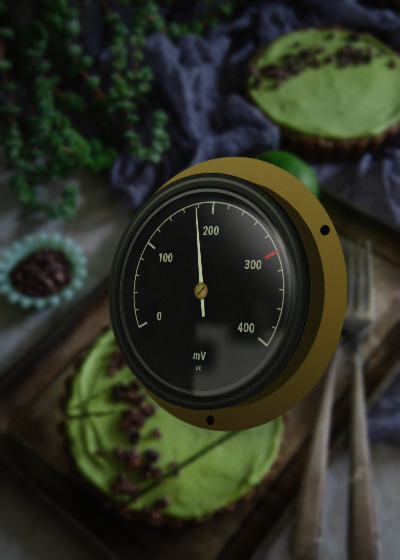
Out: 180mV
